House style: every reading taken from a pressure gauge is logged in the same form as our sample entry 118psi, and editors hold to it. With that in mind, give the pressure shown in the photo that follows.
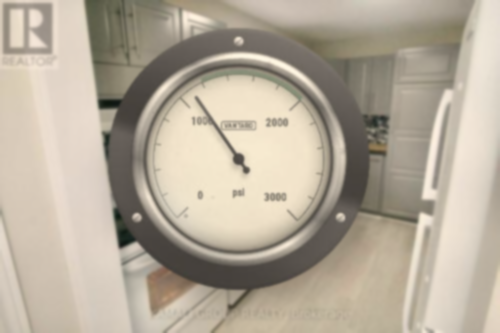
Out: 1100psi
